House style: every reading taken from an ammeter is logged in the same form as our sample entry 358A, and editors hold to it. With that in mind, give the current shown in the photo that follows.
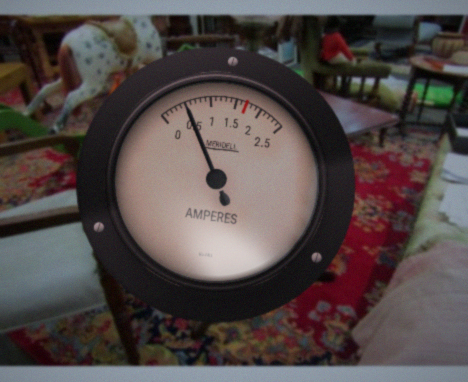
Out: 0.5A
